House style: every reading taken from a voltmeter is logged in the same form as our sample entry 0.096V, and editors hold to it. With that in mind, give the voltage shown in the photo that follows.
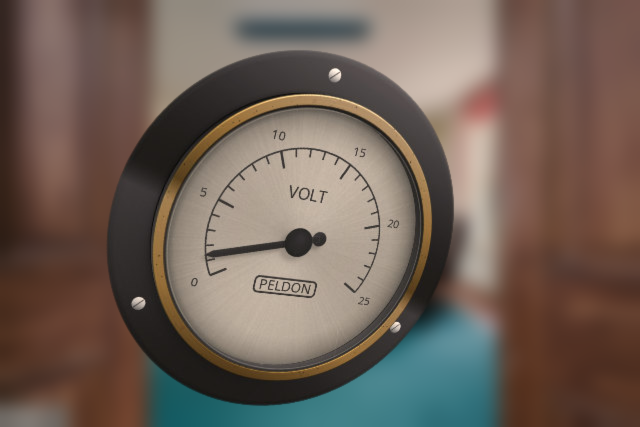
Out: 1.5V
